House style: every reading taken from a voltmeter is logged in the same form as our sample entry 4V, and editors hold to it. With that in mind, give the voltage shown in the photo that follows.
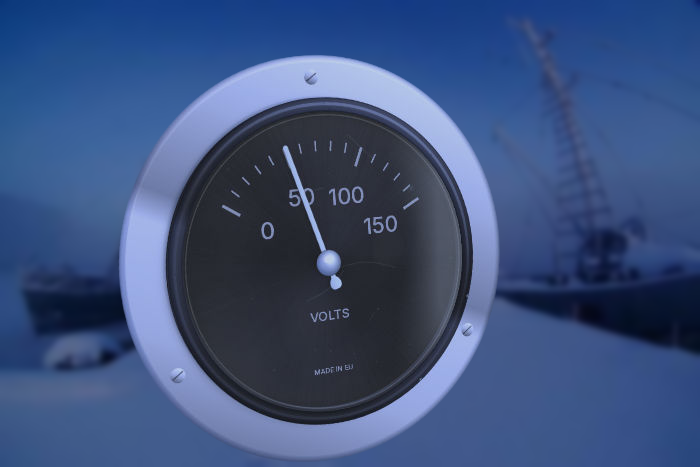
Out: 50V
